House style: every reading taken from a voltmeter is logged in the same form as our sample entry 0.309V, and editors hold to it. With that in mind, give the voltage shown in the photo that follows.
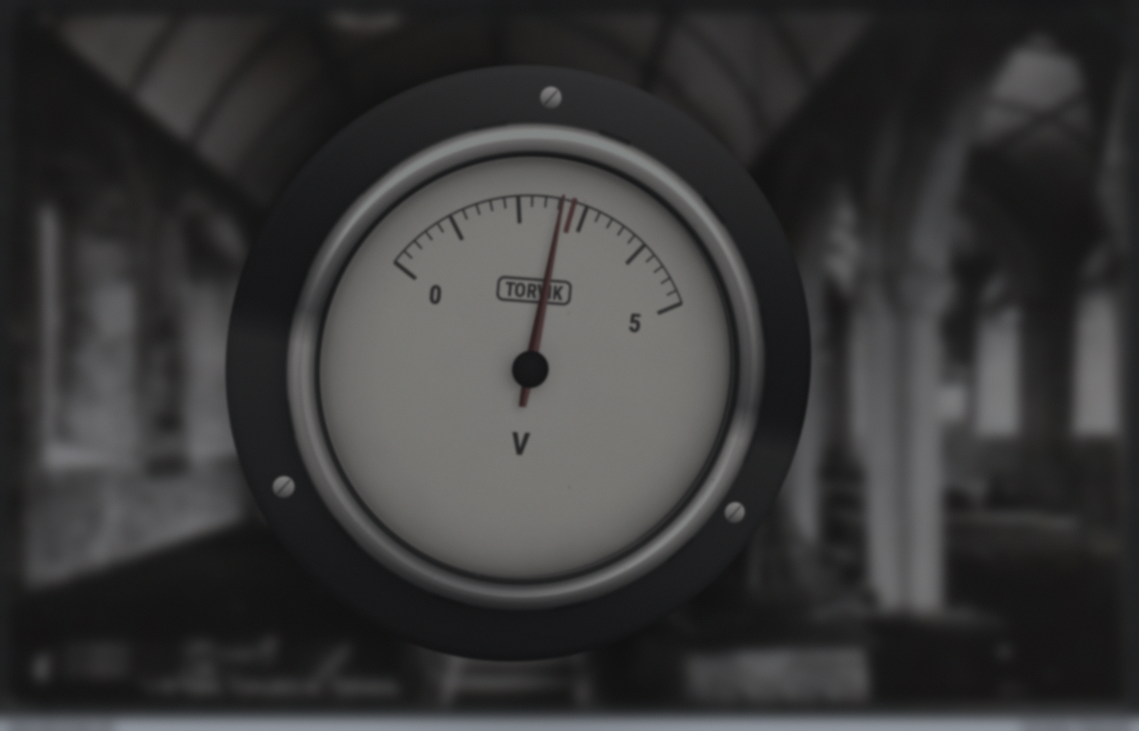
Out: 2.6V
